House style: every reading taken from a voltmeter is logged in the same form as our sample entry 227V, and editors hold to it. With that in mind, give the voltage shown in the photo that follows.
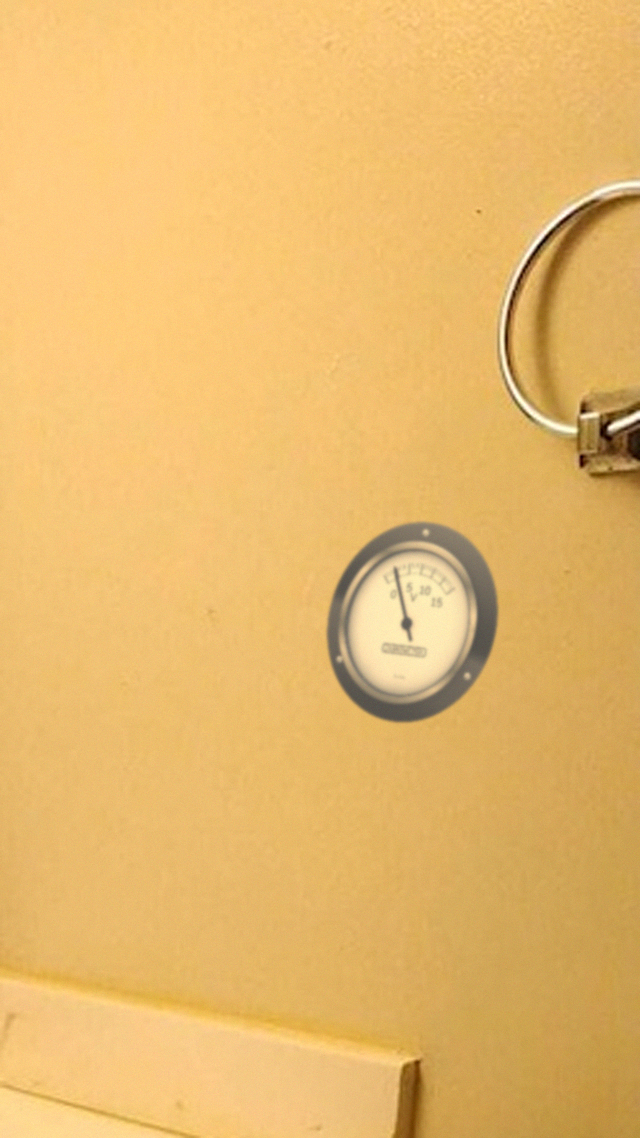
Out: 2.5V
